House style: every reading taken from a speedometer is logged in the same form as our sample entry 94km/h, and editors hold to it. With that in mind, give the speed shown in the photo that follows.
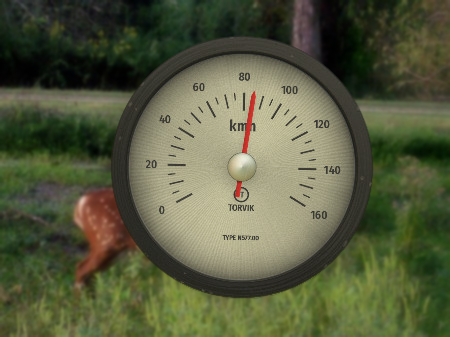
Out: 85km/h
